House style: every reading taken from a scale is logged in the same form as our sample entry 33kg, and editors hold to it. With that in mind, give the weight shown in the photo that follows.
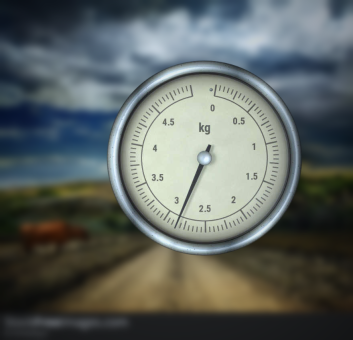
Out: 2.85kg
